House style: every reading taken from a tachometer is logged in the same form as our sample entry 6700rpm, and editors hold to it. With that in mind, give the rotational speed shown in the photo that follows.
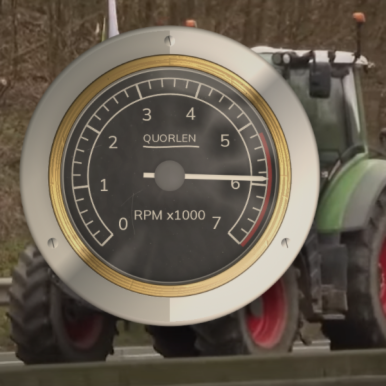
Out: 5900rpm
